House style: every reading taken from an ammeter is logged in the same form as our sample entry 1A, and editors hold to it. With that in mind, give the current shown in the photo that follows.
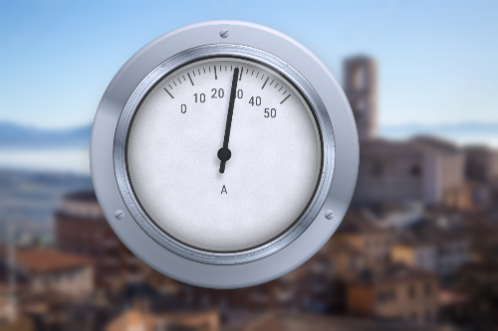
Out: 28A
